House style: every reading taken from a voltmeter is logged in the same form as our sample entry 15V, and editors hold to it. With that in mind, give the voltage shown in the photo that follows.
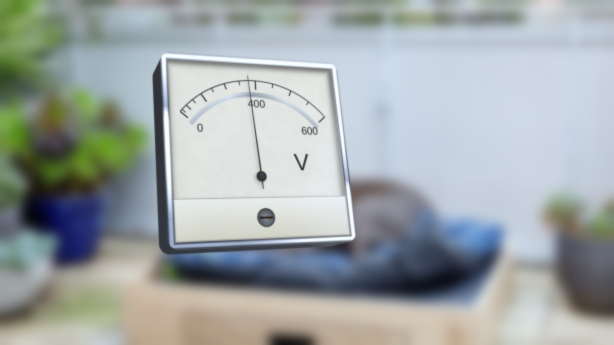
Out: 375V
